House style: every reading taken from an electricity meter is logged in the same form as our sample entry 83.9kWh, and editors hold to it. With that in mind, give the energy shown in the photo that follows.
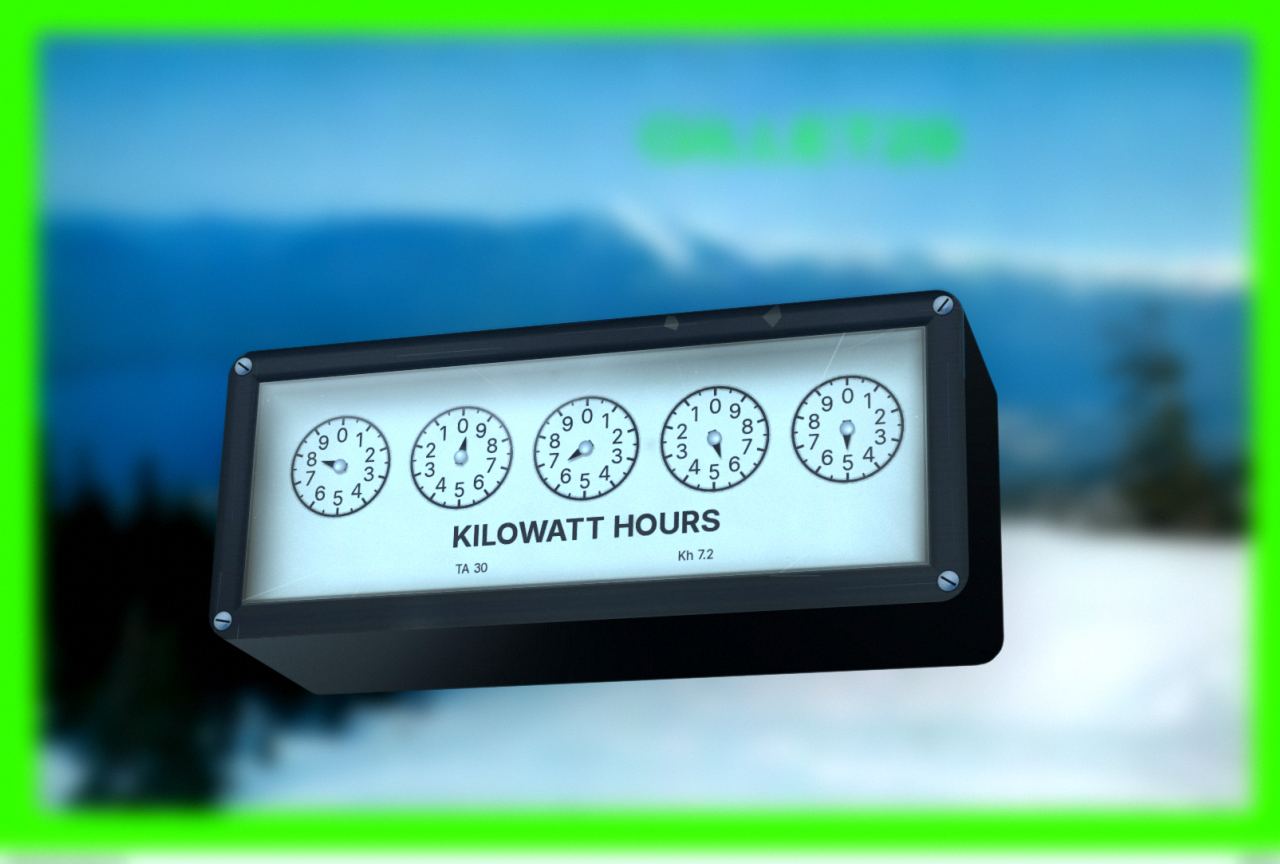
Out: 79655kWh
